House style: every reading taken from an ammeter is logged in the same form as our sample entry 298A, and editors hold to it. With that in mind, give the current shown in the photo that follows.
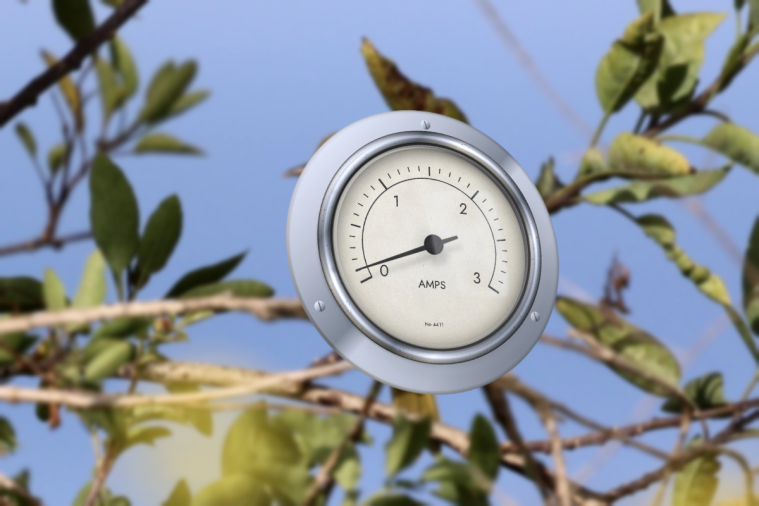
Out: 0.1A
